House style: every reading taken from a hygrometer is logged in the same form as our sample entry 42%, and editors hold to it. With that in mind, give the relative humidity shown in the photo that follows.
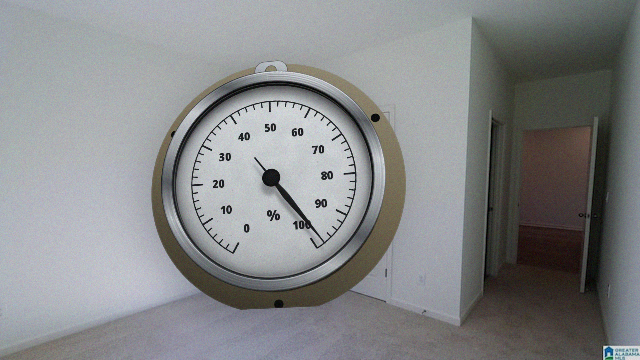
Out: 98%
